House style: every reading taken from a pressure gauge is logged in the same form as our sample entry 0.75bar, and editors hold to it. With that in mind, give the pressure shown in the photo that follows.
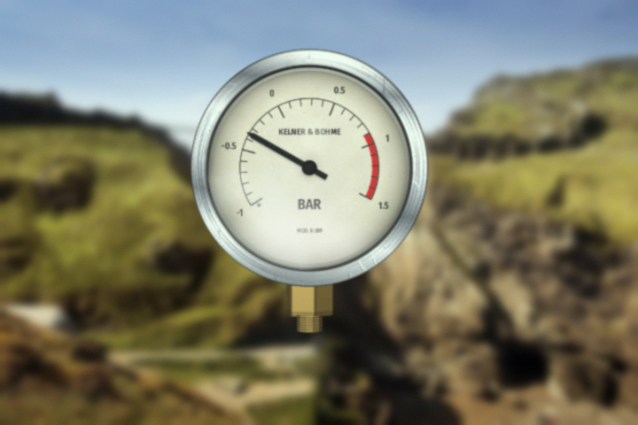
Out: -0.35bar
